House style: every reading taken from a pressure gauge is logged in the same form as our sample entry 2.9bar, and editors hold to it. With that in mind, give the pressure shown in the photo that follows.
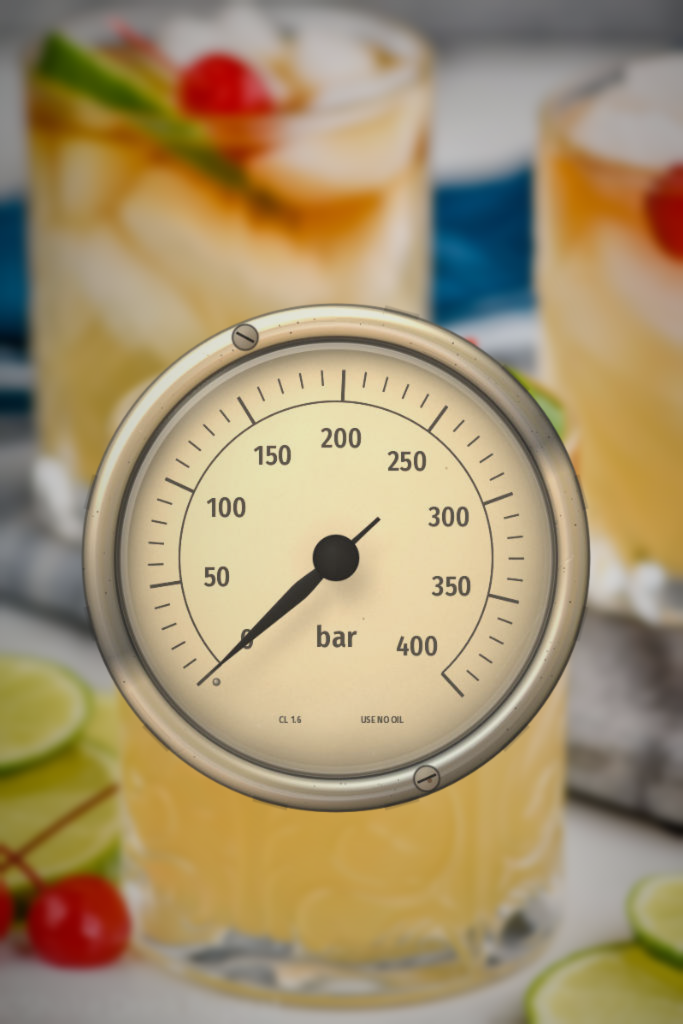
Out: 0bar
